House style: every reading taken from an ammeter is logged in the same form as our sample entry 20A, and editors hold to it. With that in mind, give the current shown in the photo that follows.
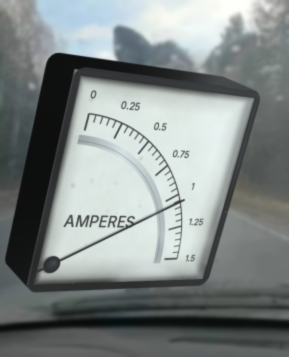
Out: 1.05A
